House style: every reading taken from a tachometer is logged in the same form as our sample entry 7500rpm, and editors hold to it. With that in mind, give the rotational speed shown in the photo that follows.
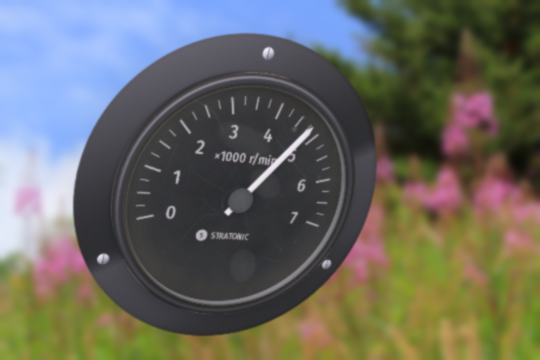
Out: 4750rpm
